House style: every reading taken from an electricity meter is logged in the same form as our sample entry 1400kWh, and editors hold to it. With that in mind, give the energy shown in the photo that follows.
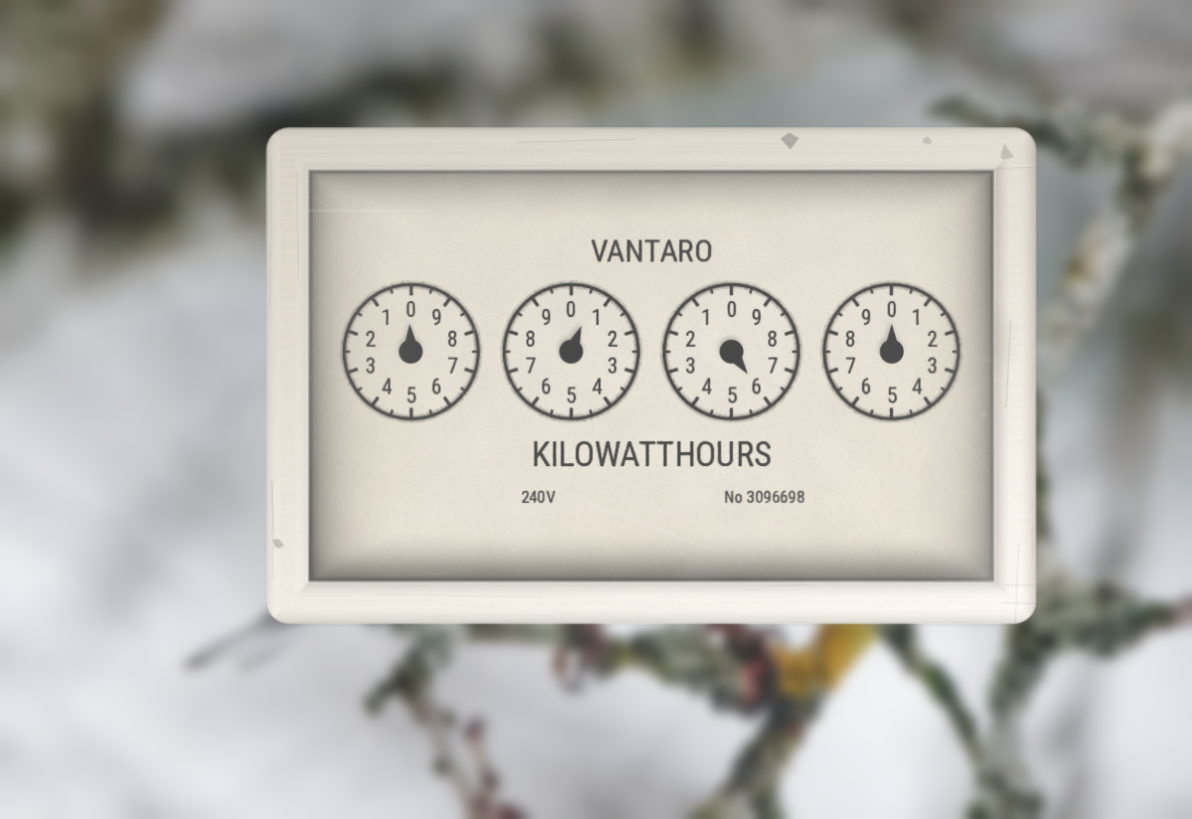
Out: 60kWh
